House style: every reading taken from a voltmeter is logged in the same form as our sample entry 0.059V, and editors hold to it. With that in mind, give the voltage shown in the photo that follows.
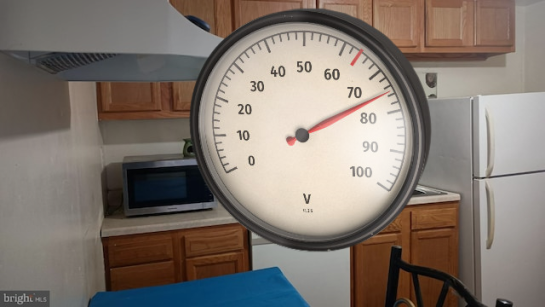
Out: 75V
